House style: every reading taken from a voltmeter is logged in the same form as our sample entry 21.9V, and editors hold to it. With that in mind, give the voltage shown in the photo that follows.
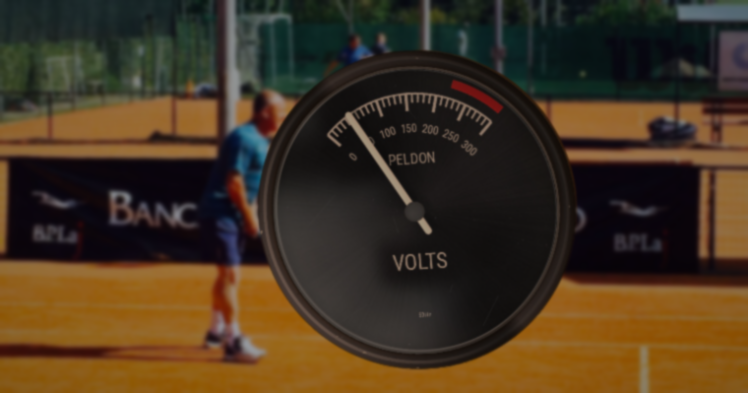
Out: 50V
